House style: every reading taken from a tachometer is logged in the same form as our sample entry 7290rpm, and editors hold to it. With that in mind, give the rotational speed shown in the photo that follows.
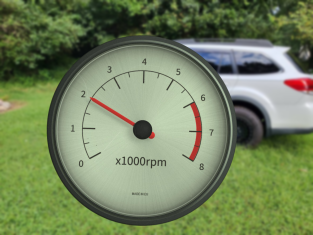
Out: 2000rpm
